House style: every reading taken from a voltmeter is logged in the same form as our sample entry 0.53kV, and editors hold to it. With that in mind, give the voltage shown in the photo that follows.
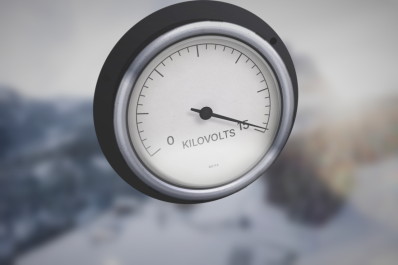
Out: 14.75kV
